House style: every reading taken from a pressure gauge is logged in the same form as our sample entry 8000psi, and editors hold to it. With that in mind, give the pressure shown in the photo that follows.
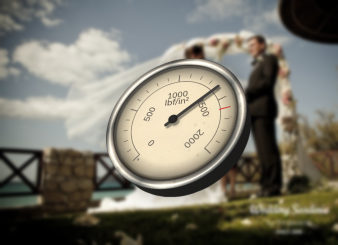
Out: 1400psi
